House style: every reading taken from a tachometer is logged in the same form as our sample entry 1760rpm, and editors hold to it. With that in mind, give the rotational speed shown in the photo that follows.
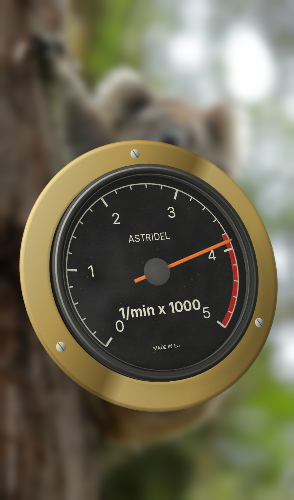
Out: 3900rpm
